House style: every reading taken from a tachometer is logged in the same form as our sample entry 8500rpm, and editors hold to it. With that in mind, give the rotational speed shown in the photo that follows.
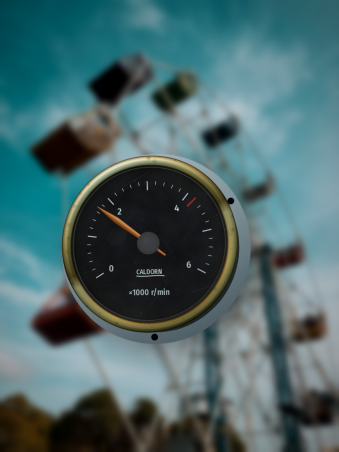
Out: 1700rpm
